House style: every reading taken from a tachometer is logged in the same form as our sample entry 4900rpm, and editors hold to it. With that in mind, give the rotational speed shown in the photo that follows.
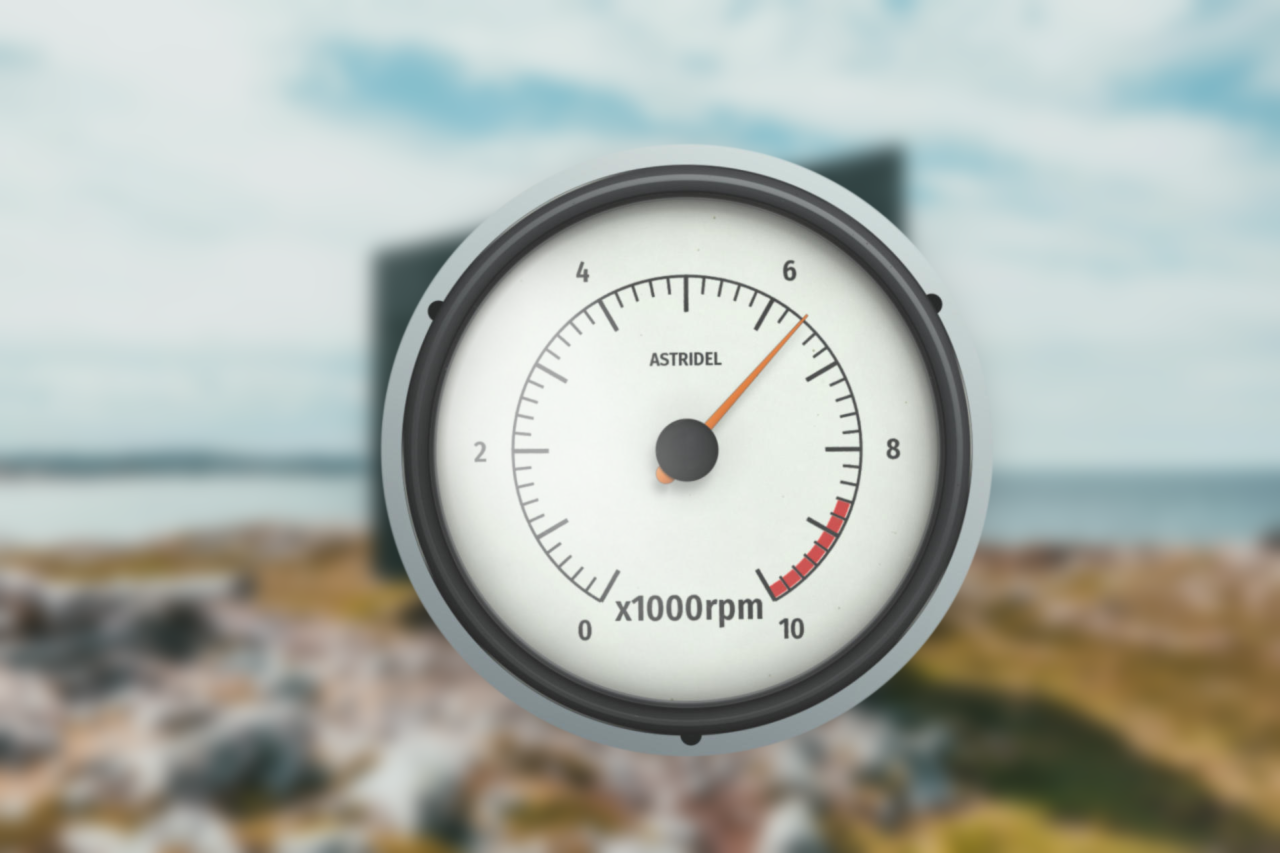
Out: 6400rpm
